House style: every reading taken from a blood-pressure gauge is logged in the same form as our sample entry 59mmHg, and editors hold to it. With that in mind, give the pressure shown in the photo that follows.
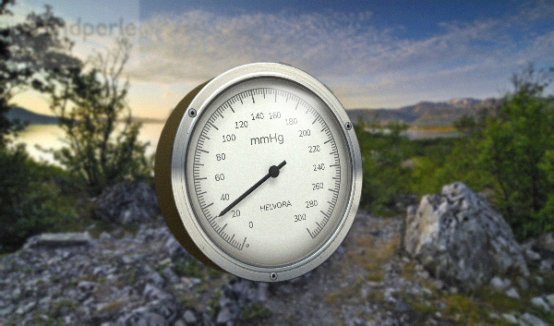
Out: 30mmHg
